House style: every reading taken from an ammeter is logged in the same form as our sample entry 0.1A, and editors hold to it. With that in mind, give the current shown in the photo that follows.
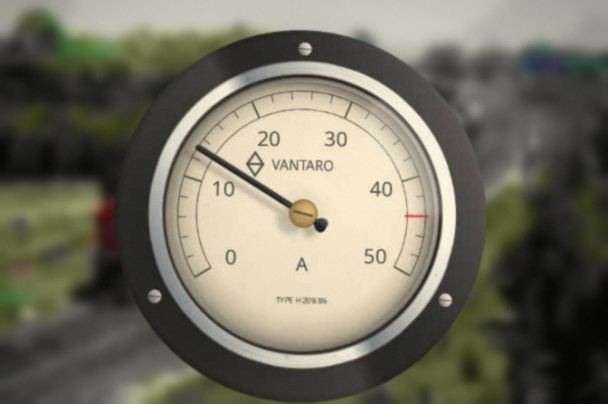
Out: 13A
